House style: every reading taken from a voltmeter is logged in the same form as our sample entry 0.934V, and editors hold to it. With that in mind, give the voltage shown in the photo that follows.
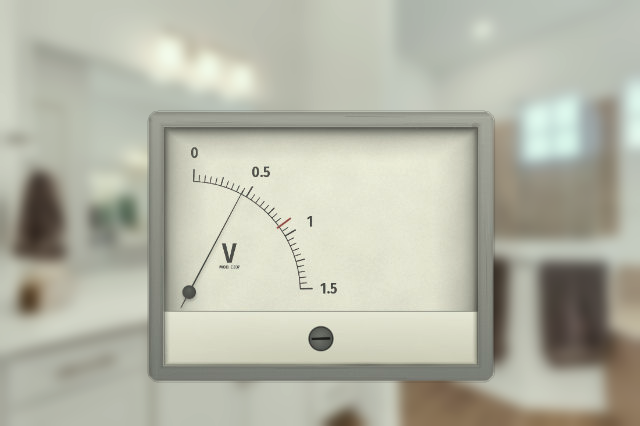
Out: 0.45V
